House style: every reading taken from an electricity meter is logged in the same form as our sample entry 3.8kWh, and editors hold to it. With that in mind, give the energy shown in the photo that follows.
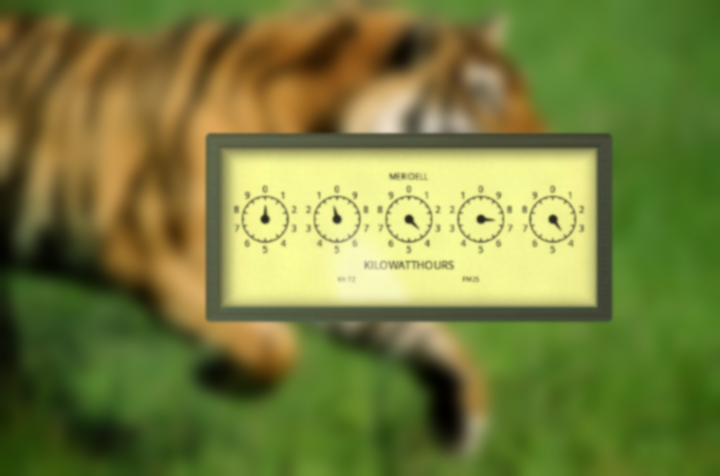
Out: 374kWh
